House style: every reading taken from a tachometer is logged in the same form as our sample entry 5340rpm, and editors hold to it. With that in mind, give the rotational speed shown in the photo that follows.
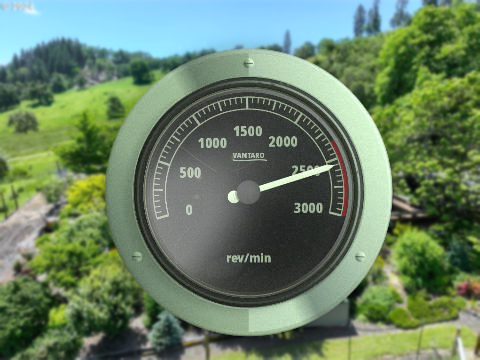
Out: 2550rpm
